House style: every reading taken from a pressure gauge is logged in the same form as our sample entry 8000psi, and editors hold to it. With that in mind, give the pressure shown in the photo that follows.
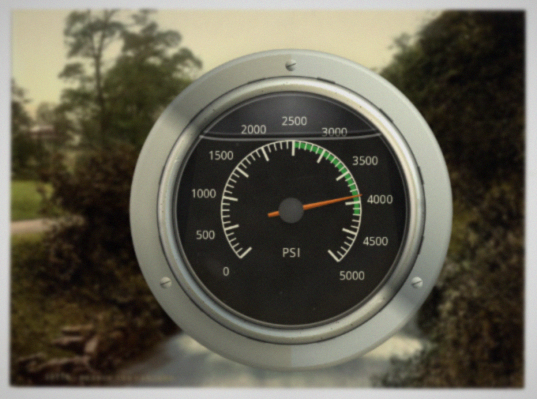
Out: 3900psi
